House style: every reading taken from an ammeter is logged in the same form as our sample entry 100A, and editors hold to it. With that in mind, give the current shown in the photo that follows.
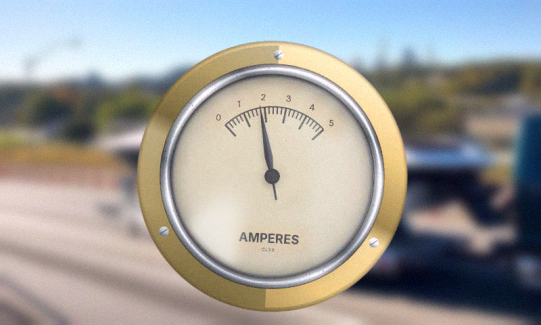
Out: 1.8A
